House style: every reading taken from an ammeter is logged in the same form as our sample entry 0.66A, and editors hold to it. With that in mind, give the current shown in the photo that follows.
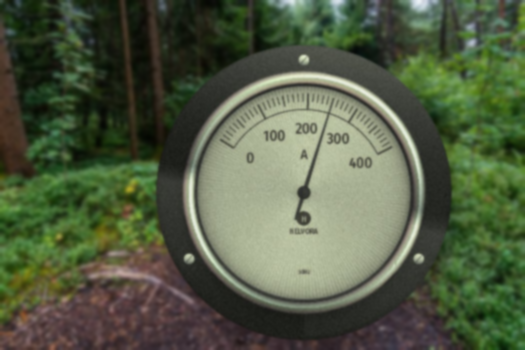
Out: 250A
